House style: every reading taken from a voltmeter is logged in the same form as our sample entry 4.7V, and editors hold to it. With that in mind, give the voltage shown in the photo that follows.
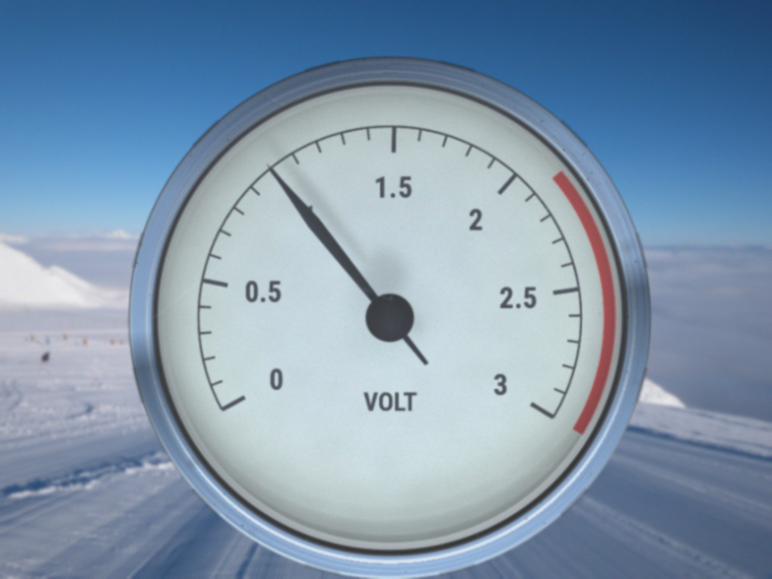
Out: 1V
